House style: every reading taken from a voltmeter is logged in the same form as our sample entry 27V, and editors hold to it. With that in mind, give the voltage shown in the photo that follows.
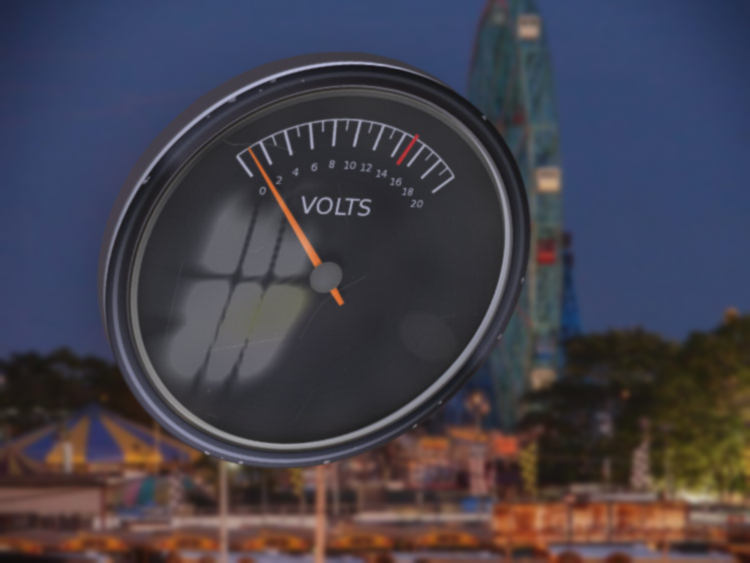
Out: 1V
